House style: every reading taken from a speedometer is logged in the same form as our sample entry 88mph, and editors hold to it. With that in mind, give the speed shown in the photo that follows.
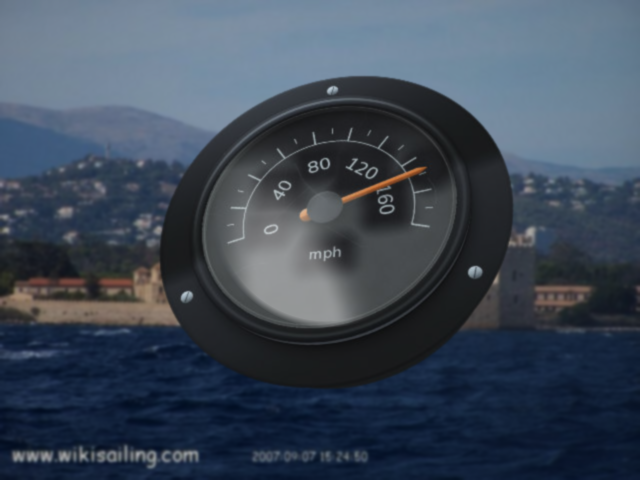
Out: 150mph
